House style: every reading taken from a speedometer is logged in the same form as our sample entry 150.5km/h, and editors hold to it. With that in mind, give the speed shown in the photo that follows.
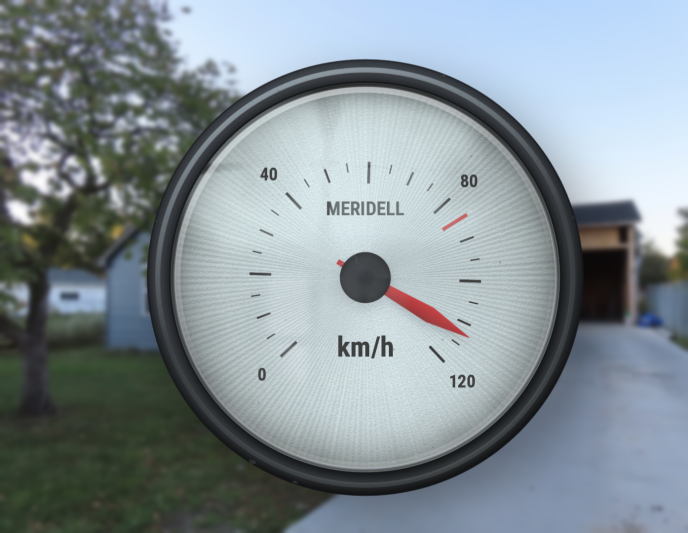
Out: 112.5km/h
